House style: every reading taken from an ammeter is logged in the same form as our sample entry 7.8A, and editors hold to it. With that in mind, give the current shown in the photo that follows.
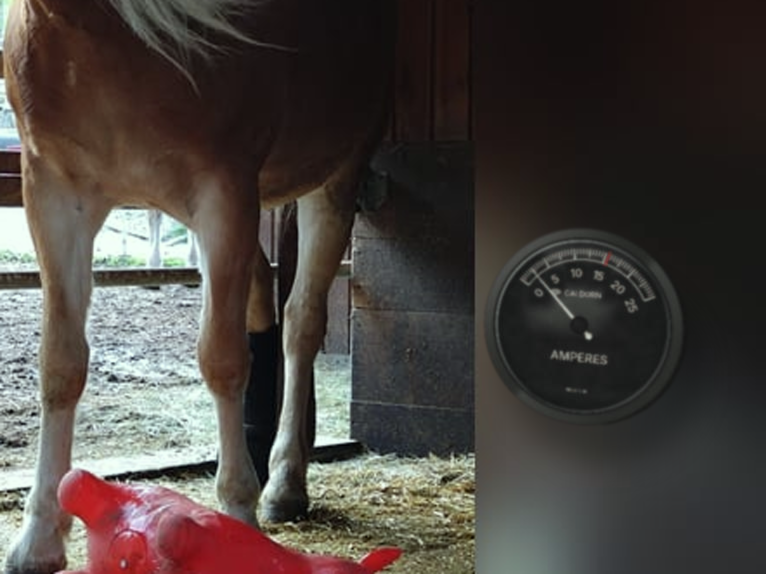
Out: 2.5A
